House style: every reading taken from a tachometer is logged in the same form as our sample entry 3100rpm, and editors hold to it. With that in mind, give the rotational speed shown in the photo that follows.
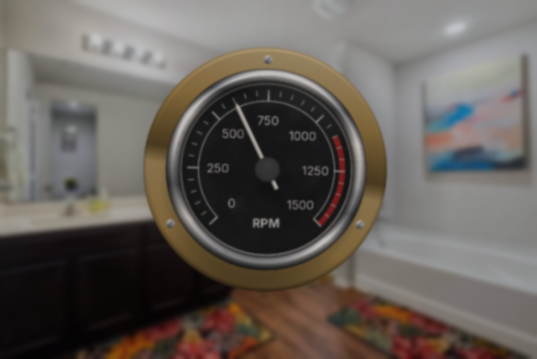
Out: 600rpm
